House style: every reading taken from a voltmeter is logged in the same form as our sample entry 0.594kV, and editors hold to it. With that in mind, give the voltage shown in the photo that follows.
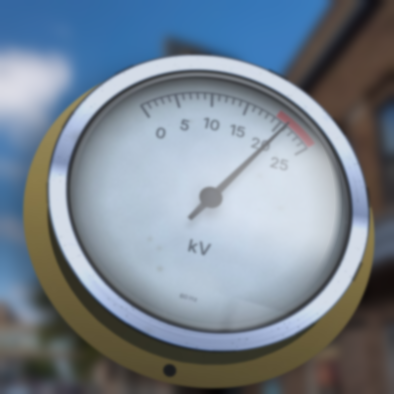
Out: 21kV
